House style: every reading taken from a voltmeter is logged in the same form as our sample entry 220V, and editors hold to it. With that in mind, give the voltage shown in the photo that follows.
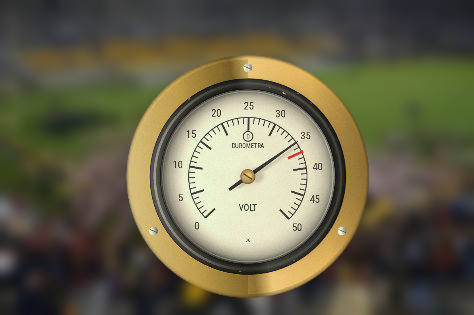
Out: 35V
